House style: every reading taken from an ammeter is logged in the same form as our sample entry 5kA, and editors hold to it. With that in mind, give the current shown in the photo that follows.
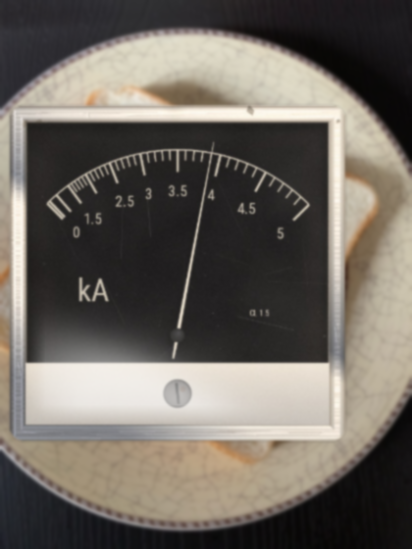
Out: 3.9kA
